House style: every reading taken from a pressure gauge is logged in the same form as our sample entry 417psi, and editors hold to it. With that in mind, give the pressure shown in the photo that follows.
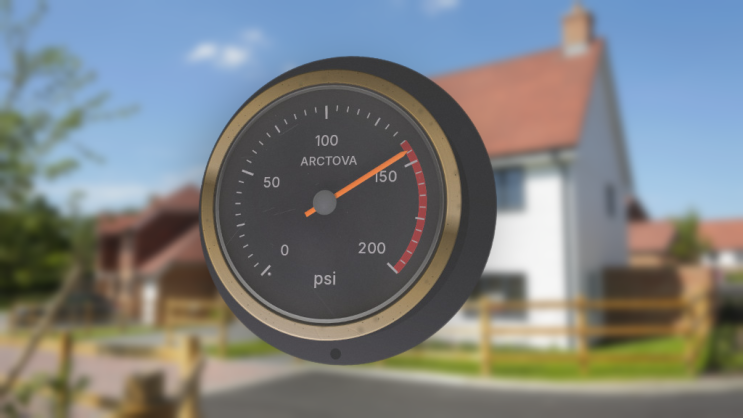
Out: 145psi
